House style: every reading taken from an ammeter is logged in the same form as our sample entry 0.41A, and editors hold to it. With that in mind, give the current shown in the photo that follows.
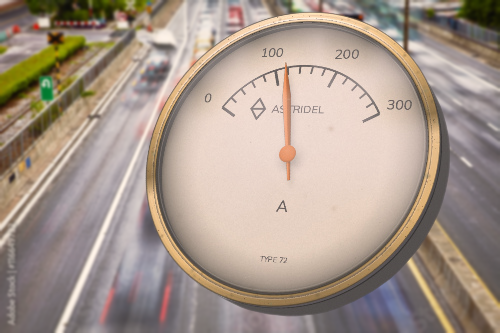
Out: 120A
